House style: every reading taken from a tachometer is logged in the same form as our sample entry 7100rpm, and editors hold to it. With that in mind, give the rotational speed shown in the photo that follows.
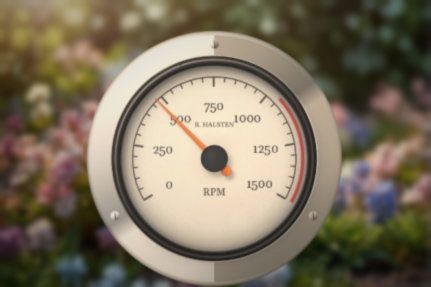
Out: 475rpm
